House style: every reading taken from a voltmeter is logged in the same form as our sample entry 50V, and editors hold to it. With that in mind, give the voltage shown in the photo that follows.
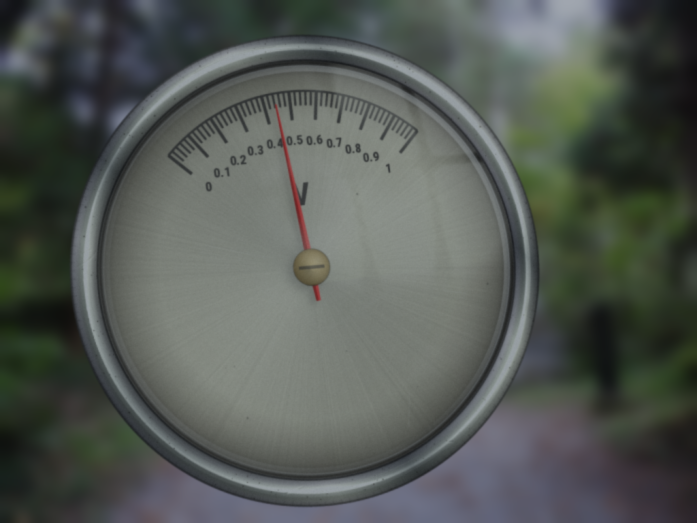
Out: 0.44V
